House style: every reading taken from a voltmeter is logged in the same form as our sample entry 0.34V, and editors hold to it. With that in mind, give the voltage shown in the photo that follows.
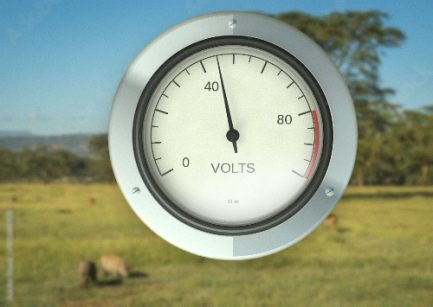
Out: 45V
